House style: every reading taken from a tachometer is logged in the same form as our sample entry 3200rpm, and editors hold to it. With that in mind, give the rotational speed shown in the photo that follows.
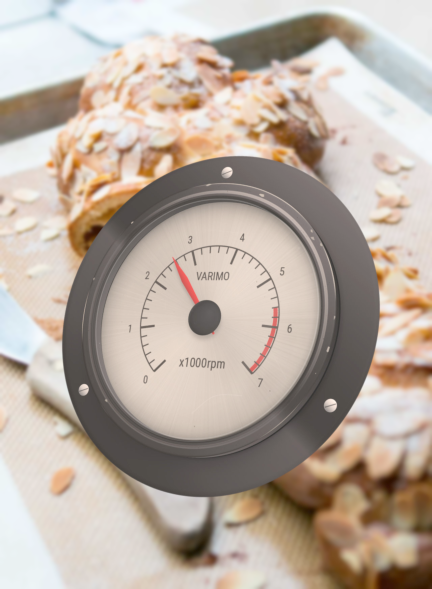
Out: 2600rpm
